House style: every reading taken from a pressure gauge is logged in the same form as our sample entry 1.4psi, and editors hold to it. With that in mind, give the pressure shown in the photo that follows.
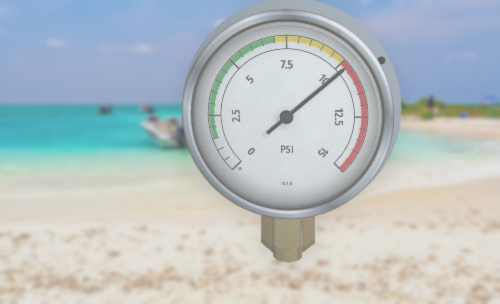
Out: 10.25psi
